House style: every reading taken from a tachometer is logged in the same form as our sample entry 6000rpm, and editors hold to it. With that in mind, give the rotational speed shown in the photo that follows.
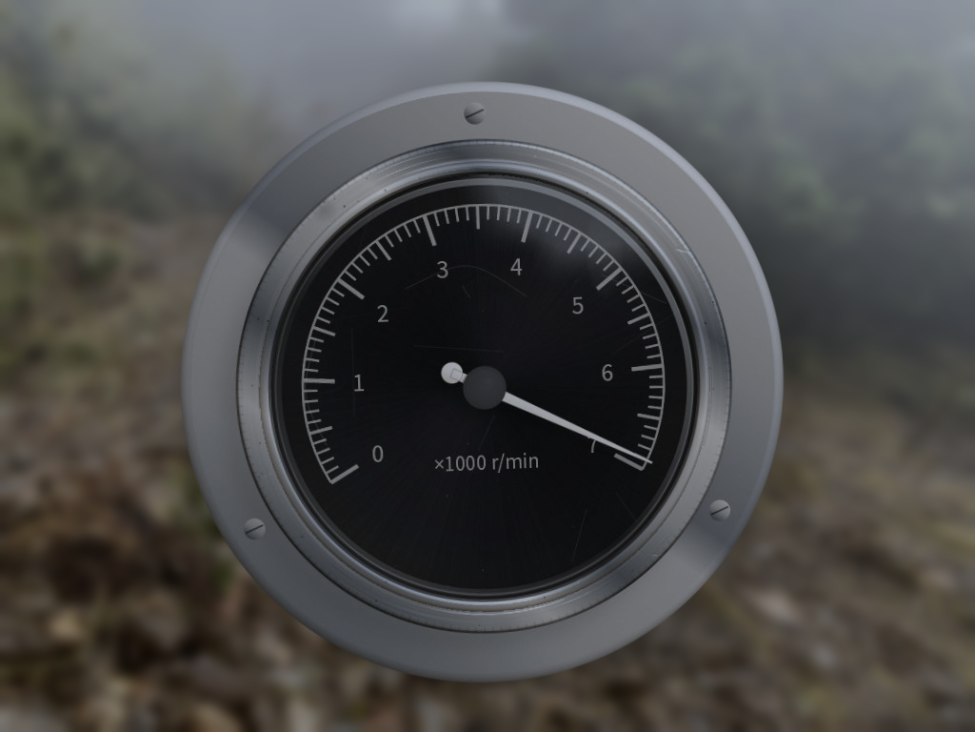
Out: 6900rpm
